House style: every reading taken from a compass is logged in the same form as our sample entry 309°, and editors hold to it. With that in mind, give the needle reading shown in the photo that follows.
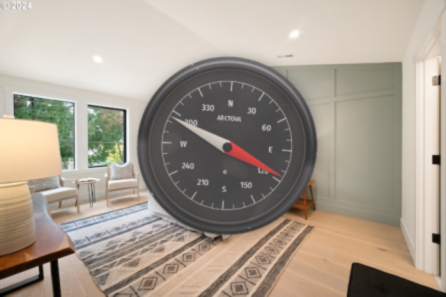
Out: 115°
